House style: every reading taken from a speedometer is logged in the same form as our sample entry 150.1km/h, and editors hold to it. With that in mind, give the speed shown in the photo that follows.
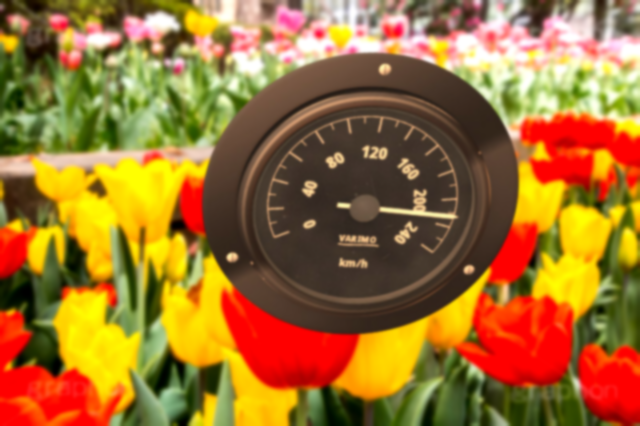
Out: 210km/h
